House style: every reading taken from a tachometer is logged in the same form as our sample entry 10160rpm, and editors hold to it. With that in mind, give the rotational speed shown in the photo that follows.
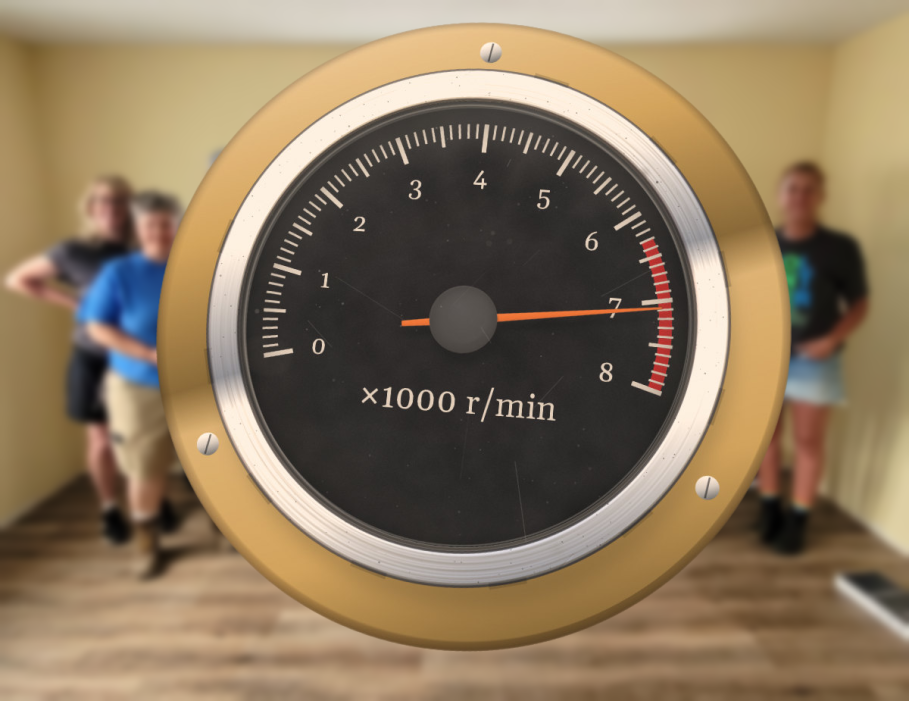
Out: 7100rpm
